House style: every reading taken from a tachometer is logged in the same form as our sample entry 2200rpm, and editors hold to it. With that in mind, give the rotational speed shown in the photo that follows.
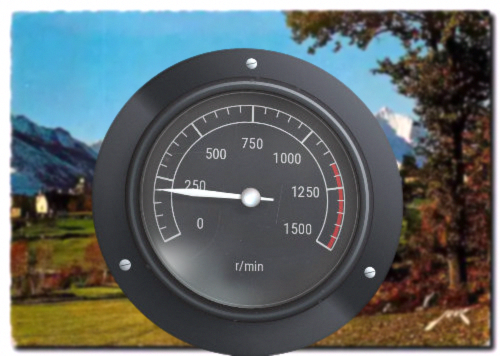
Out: 200rpm
